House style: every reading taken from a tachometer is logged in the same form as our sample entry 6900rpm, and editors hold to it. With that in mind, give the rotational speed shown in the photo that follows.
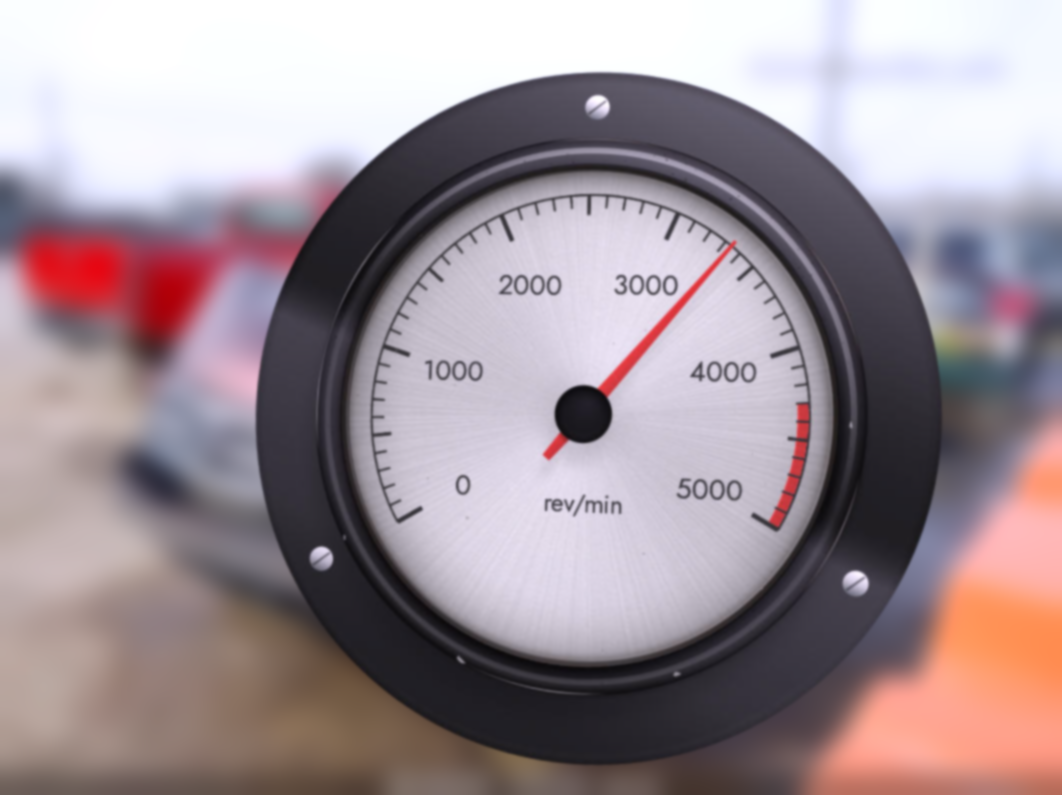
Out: 3350rpm
